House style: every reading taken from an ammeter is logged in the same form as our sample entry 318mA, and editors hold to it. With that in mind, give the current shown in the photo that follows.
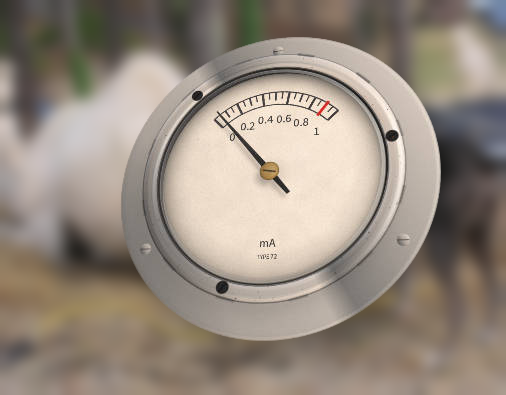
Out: 0.05mA
